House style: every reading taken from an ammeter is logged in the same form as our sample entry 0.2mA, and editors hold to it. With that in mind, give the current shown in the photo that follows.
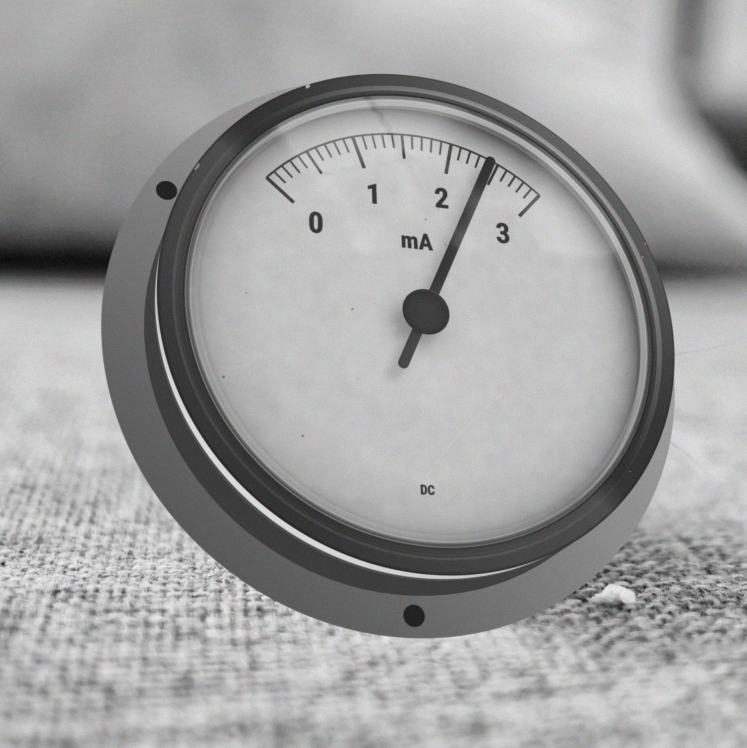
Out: 2.4mA
